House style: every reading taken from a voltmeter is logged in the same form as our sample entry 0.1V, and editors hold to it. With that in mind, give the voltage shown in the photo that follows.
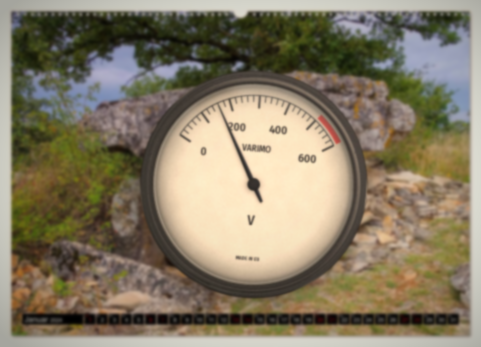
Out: 160V
